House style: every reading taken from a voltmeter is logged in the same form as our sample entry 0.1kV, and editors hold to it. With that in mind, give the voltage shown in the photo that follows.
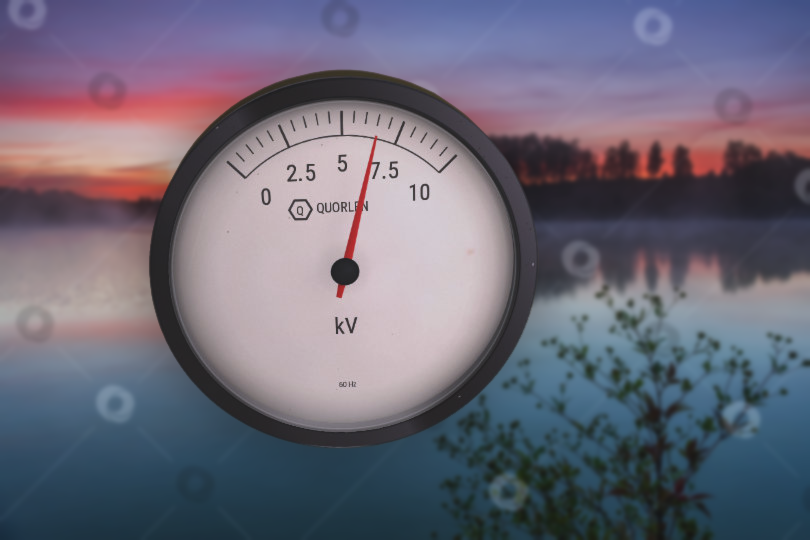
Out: 6.5kV
